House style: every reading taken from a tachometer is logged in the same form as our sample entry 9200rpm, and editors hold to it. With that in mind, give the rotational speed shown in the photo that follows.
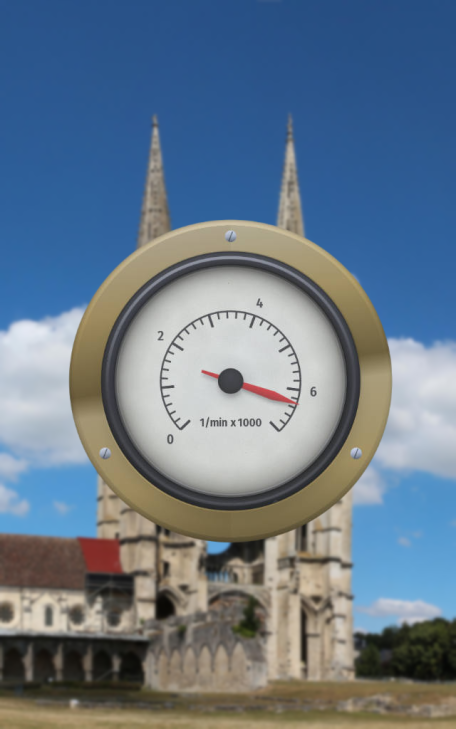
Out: 6300rpm
